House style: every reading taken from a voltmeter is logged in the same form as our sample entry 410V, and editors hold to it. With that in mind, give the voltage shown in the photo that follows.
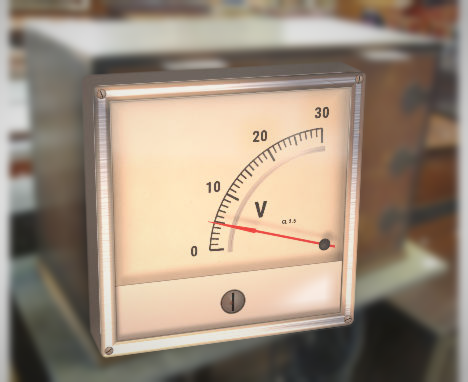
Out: 5V
